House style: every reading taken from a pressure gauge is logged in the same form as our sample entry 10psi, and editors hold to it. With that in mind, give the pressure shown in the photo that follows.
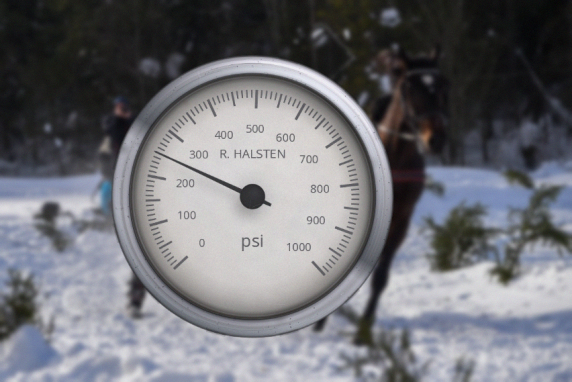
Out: 250psi
